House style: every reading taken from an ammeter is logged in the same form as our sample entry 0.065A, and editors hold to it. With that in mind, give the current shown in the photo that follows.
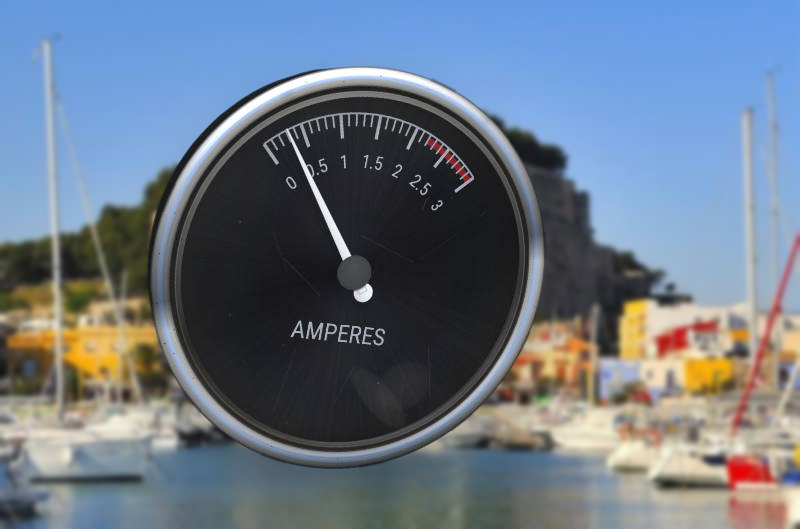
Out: 0.3A
